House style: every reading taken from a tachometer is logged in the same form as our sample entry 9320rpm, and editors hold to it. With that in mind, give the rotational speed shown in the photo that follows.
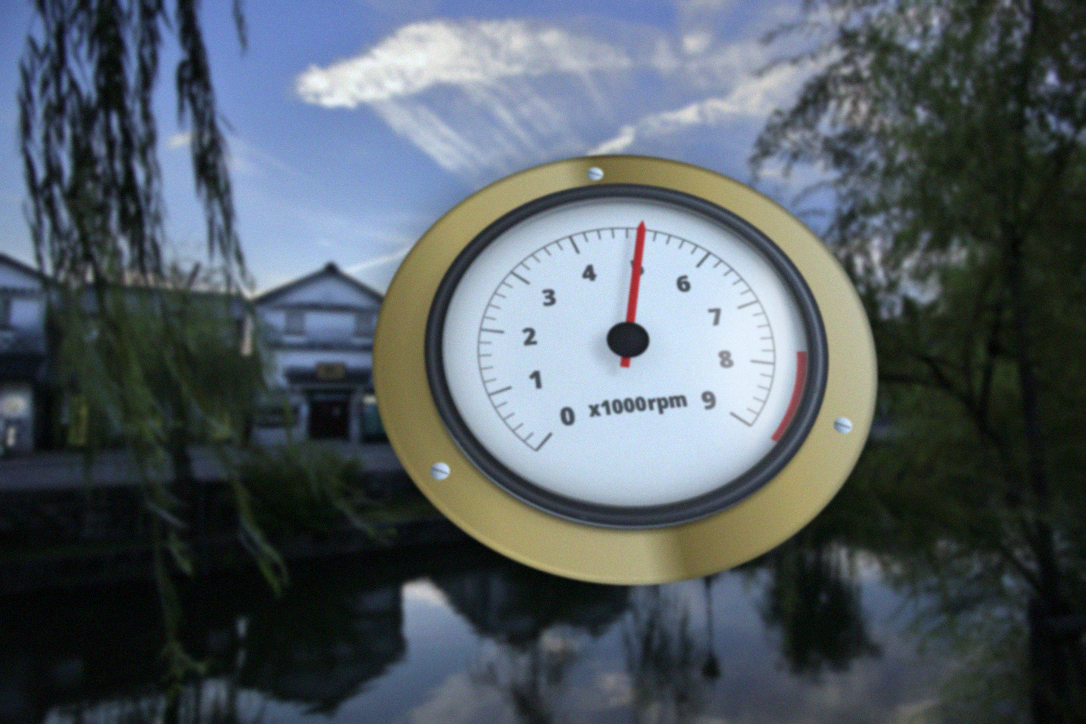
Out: 5000rpm
